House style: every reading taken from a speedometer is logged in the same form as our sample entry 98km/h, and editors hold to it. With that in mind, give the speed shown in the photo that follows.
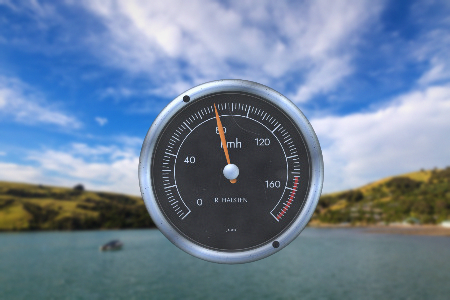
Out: 80km/h
